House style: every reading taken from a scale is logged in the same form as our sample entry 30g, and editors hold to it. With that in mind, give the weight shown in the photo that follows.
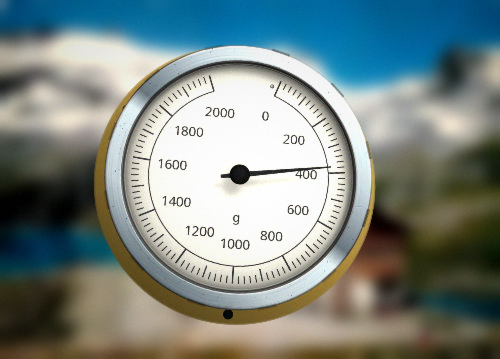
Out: 380g
